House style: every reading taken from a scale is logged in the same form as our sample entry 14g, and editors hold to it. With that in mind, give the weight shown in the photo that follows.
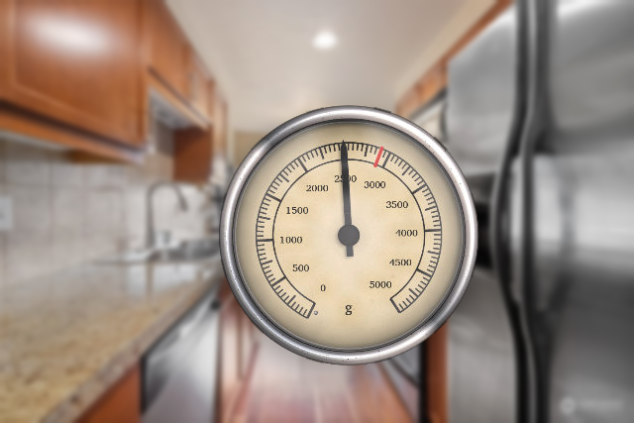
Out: 2500g
